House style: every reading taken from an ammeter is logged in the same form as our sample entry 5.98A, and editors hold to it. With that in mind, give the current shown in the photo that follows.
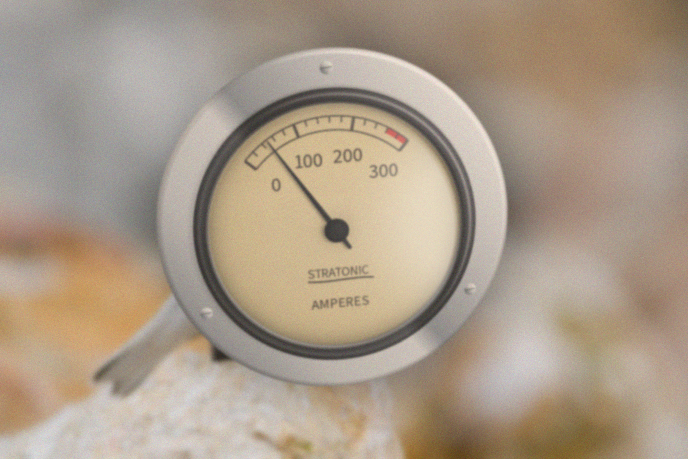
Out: 50A
